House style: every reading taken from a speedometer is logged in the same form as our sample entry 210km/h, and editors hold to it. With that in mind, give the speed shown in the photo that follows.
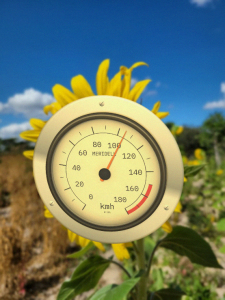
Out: 105km/h
